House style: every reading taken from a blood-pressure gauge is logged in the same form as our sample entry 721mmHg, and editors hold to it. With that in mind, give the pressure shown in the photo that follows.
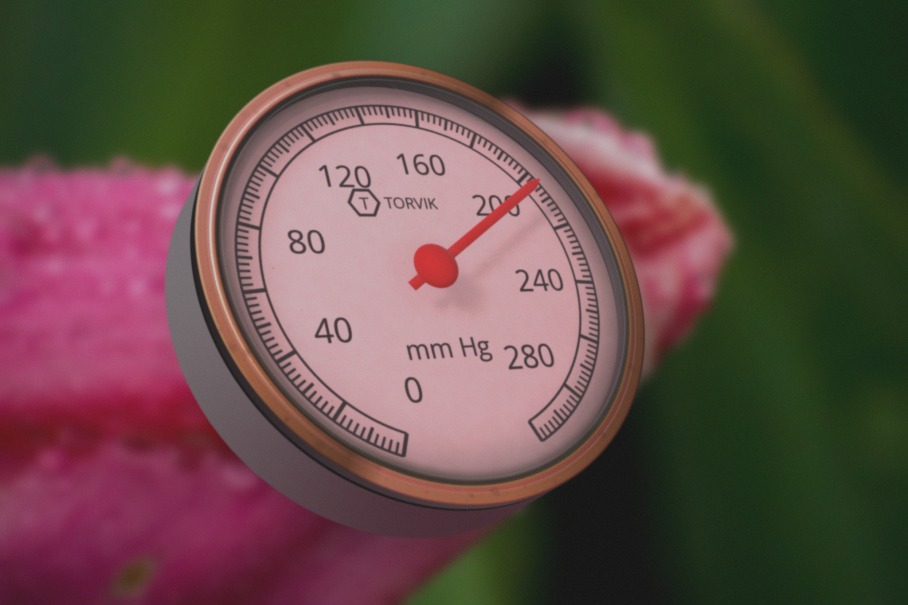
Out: 204mmHg
